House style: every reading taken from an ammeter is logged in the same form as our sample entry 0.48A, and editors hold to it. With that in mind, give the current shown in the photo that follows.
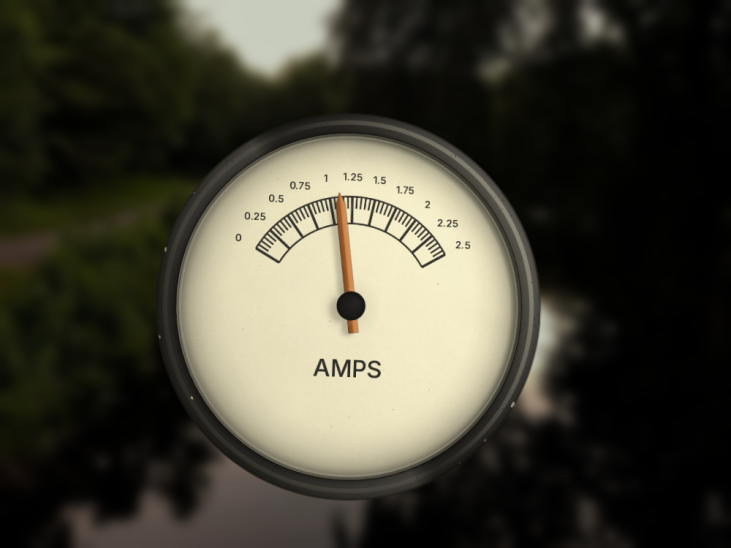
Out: 1.1A
